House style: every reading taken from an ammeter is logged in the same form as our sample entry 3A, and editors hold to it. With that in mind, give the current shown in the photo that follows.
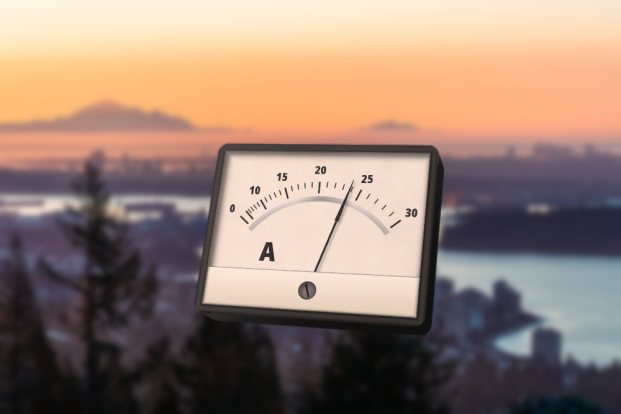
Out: 24A
